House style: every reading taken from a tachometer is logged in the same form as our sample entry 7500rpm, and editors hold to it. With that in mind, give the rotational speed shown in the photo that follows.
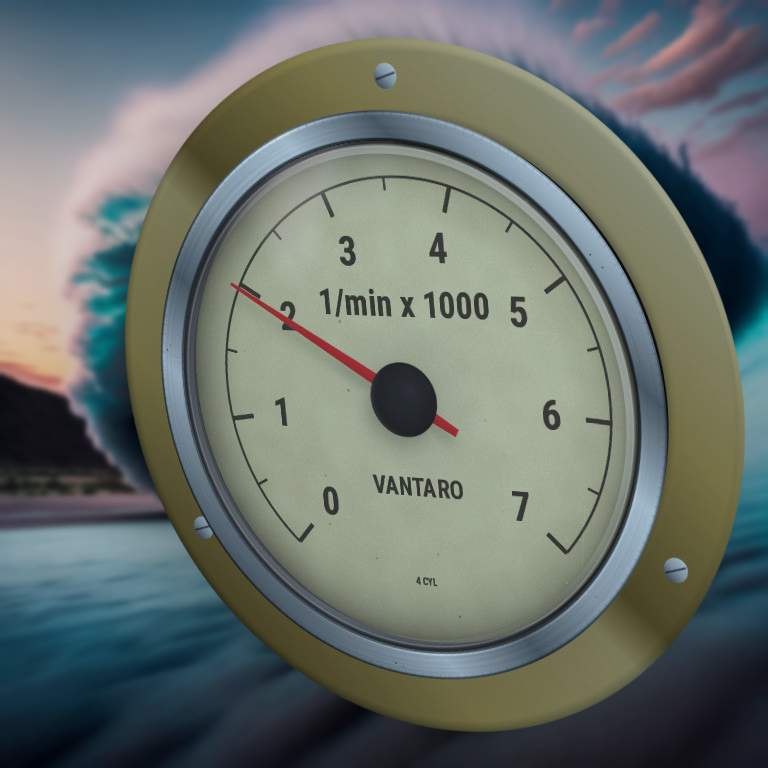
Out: 2000rpm
